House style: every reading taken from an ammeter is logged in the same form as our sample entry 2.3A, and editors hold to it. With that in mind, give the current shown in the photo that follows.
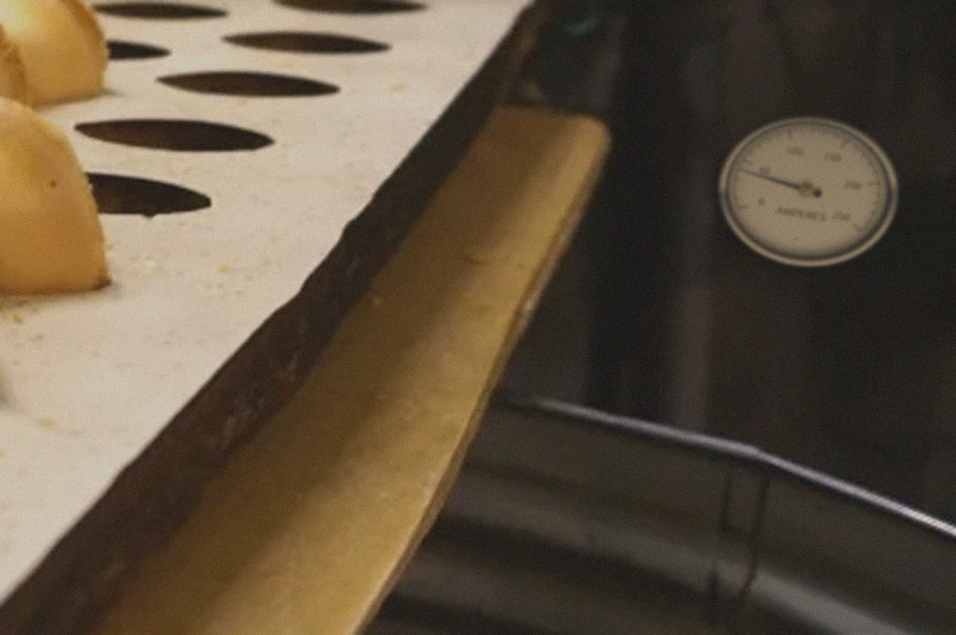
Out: 40A
